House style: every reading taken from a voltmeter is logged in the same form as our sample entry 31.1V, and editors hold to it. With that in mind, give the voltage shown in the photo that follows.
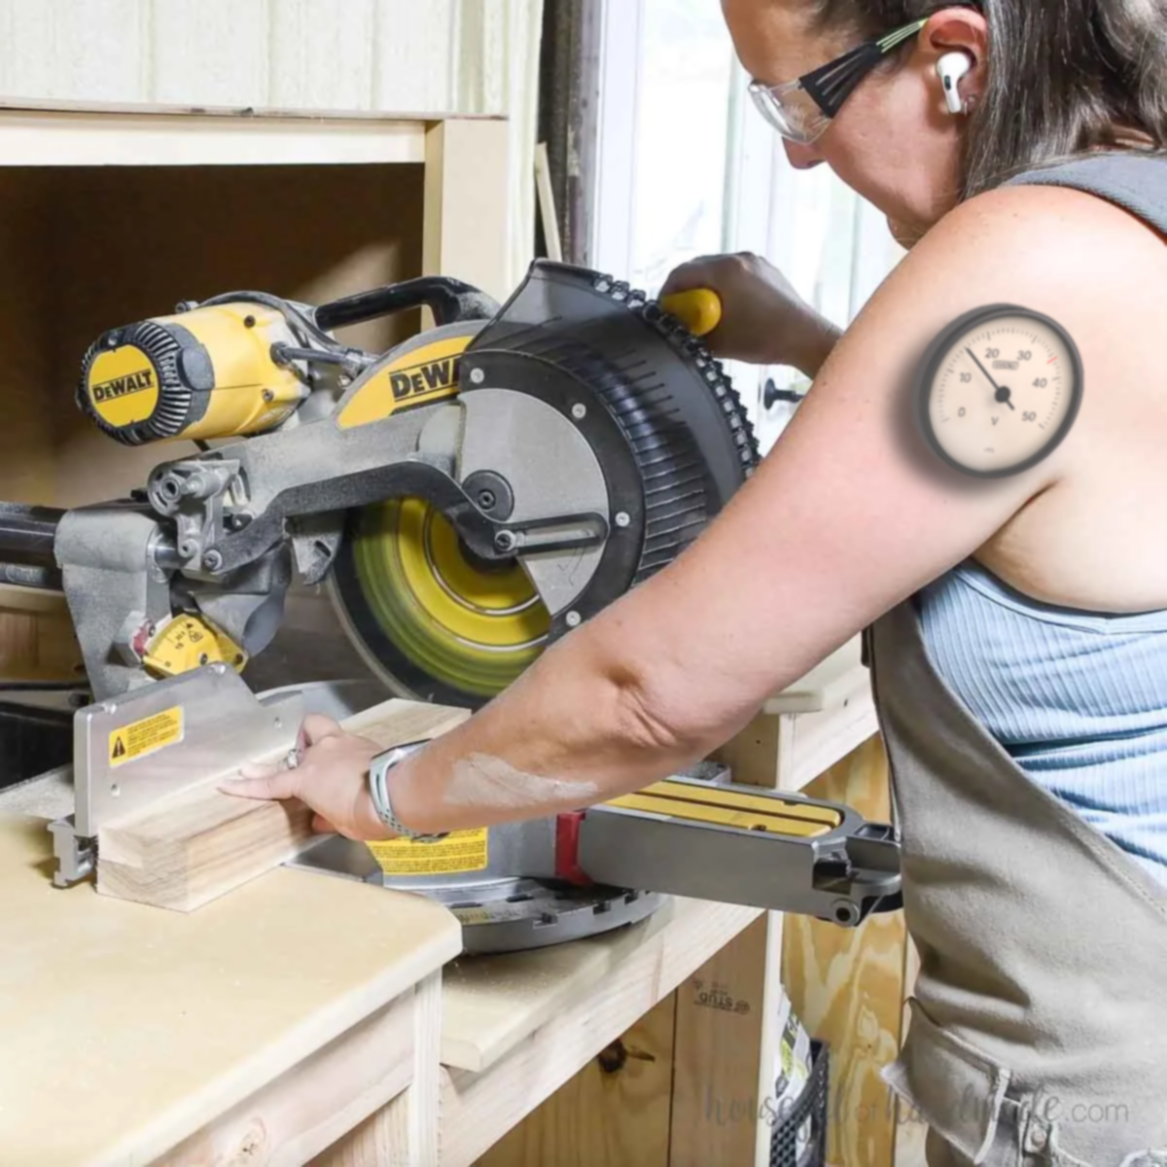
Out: 15V
